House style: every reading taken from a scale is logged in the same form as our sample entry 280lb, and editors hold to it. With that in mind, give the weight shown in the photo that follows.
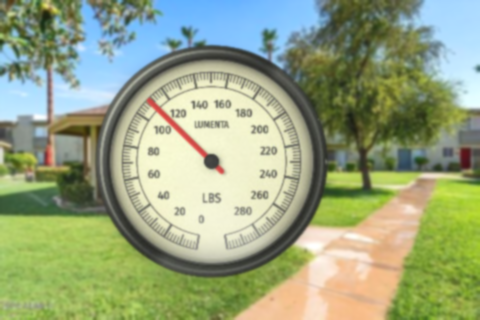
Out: 110lb
